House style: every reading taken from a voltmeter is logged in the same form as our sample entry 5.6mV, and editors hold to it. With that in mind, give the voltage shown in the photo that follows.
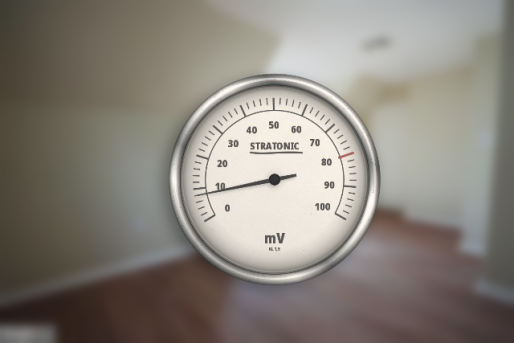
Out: 8mV
